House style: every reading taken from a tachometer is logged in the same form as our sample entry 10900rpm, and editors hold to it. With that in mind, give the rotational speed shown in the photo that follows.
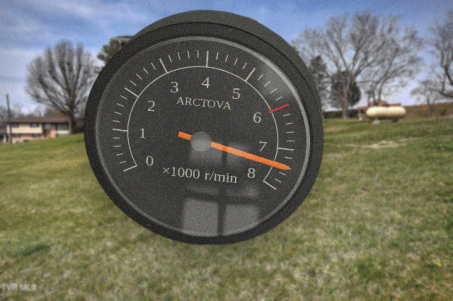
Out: 7400rpm
